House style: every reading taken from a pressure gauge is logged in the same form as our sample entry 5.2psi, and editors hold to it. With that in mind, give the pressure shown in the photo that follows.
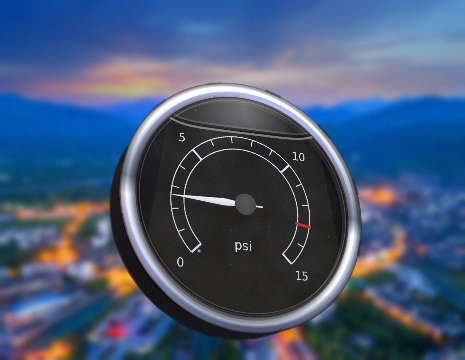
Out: 2.5psi
